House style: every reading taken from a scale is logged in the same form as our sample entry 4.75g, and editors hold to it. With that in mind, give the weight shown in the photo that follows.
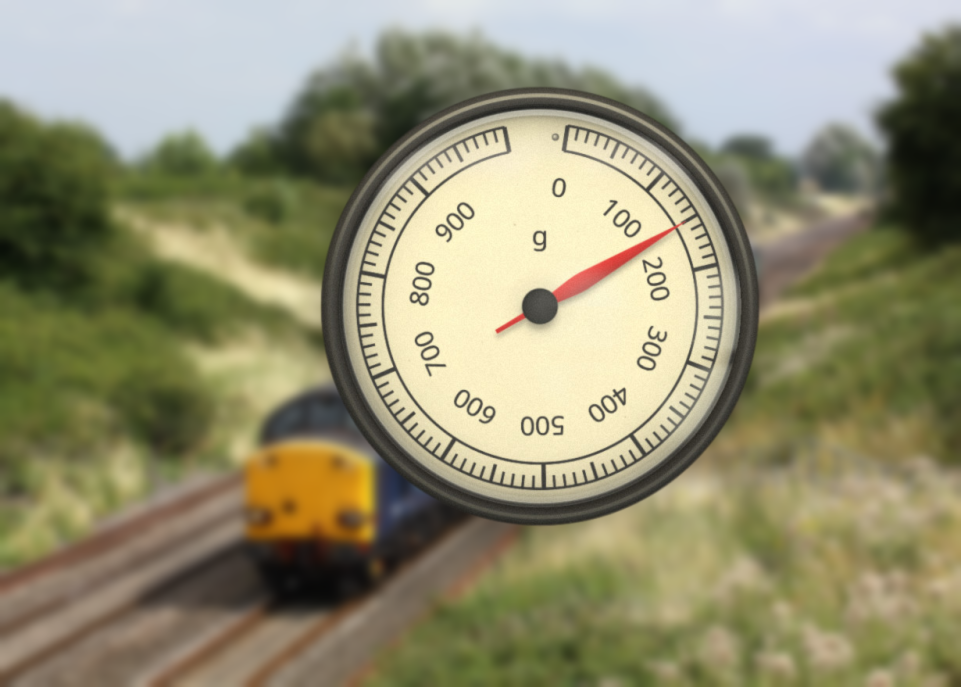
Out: 150g
